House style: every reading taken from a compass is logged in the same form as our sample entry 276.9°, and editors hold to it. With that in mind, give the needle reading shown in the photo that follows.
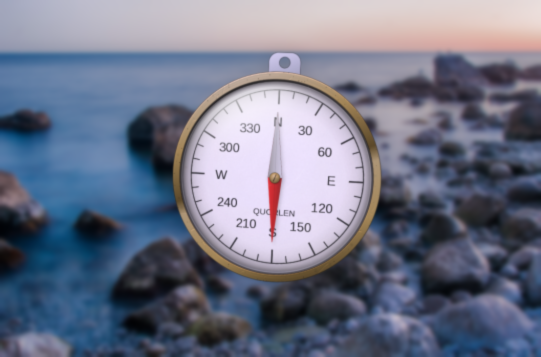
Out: 180°
